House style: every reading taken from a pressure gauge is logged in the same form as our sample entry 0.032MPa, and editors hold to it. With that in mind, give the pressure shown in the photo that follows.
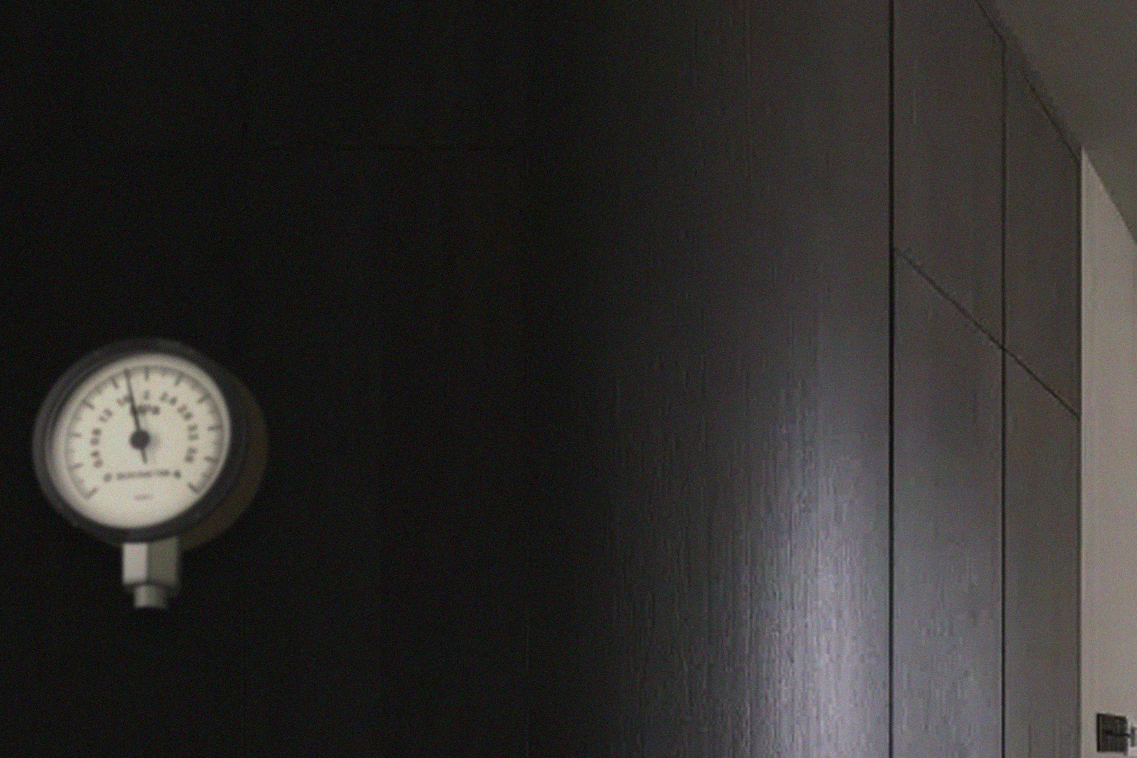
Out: 1.8MPa
